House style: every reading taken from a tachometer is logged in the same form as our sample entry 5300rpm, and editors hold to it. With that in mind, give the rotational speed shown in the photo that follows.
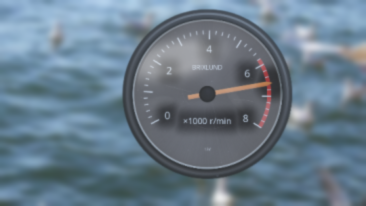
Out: 6600rpm
